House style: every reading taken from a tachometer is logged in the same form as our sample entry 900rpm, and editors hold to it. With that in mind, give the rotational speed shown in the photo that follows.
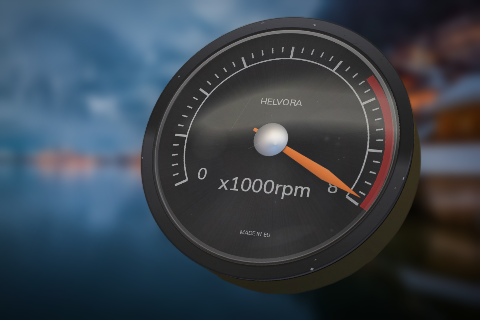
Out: 7900rpm
